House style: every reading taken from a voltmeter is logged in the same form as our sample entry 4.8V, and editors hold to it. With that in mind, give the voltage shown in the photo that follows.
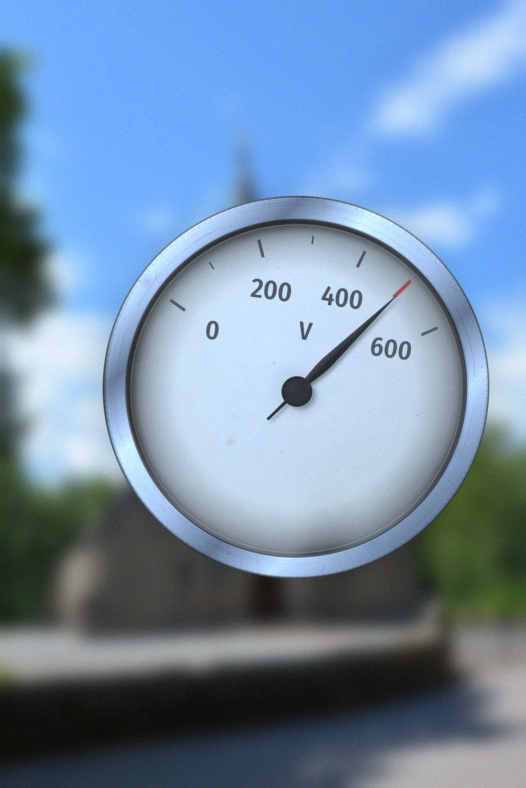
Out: 500V
